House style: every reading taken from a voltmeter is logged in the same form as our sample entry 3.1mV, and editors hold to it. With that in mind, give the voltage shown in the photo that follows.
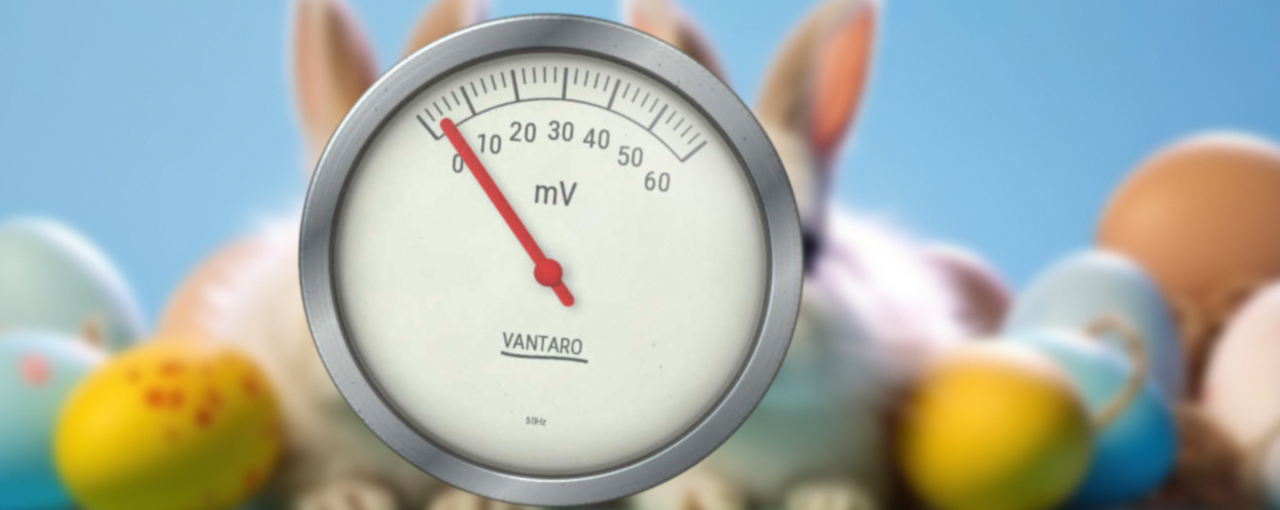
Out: 4mV
